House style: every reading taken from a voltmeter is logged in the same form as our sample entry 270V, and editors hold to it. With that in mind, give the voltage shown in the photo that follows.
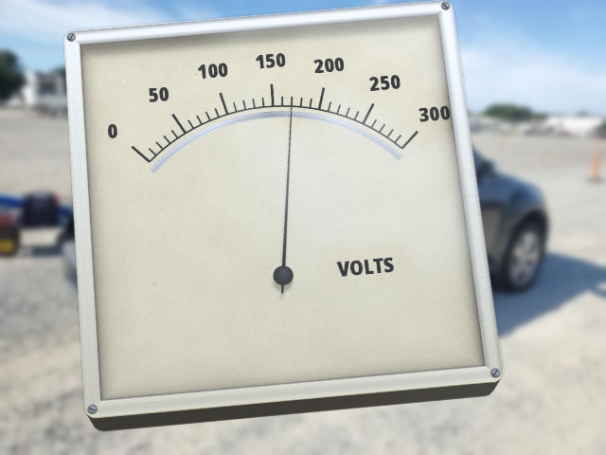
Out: 170V
